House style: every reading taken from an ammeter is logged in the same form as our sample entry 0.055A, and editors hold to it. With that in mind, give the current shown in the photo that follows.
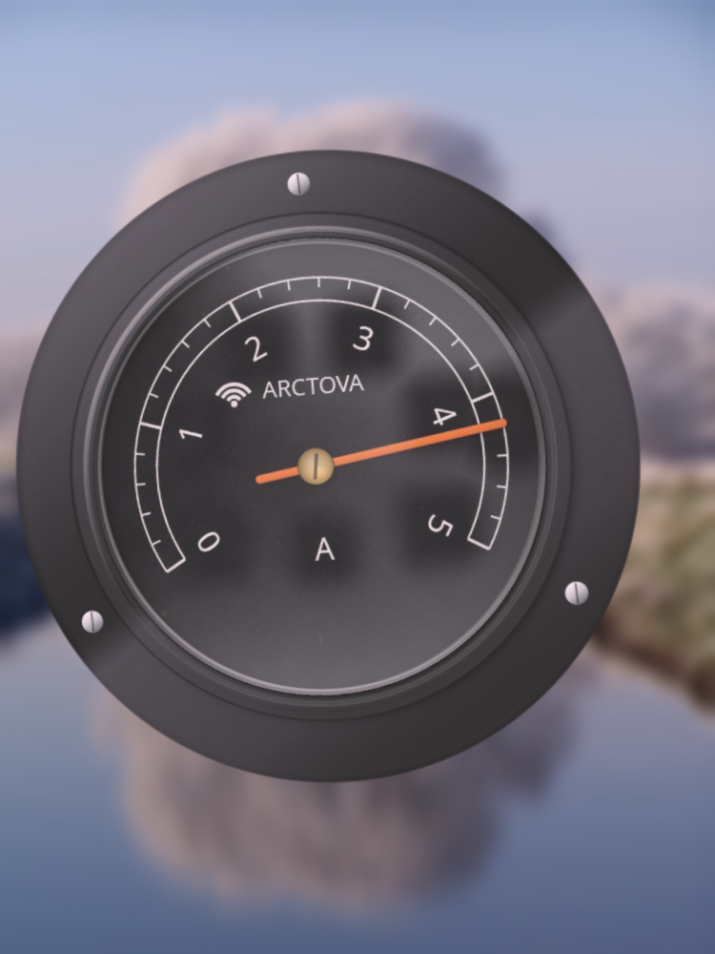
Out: 4.2A
